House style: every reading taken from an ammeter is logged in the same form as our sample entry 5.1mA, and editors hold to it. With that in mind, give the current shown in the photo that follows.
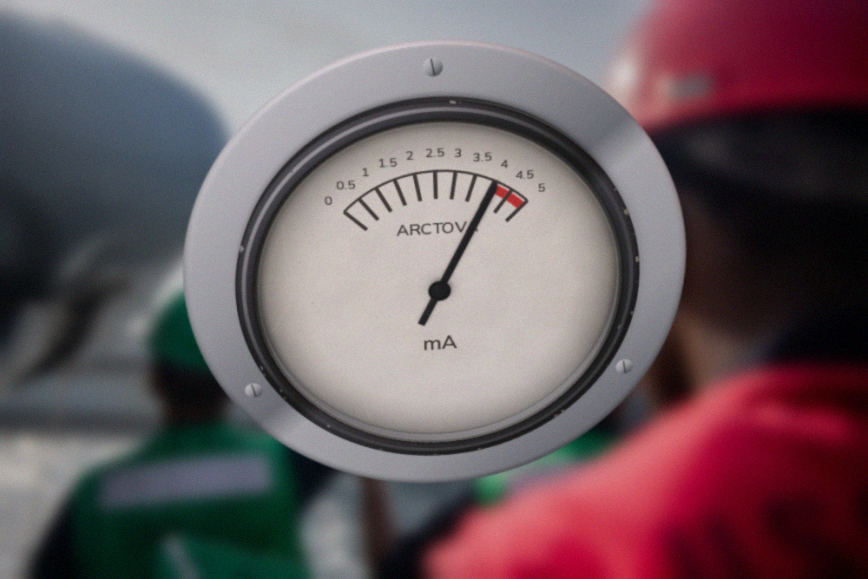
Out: 4mA
